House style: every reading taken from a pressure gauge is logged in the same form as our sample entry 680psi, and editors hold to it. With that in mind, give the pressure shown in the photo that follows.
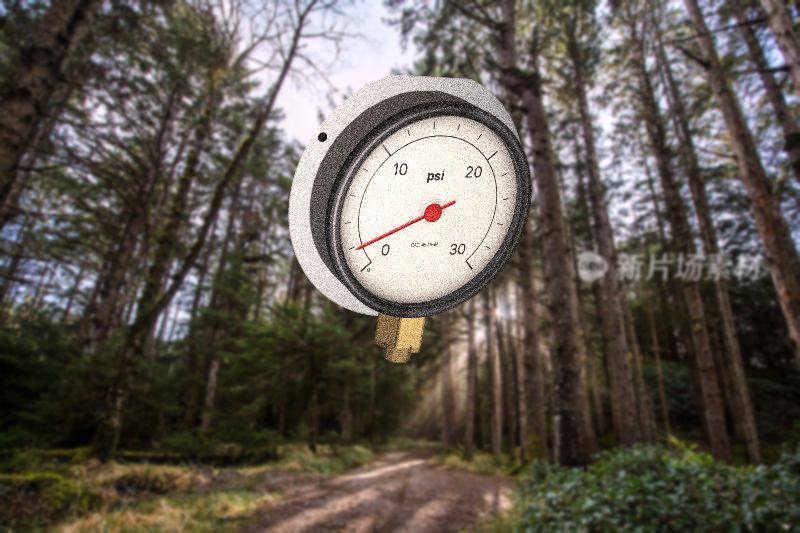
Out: 2psi
